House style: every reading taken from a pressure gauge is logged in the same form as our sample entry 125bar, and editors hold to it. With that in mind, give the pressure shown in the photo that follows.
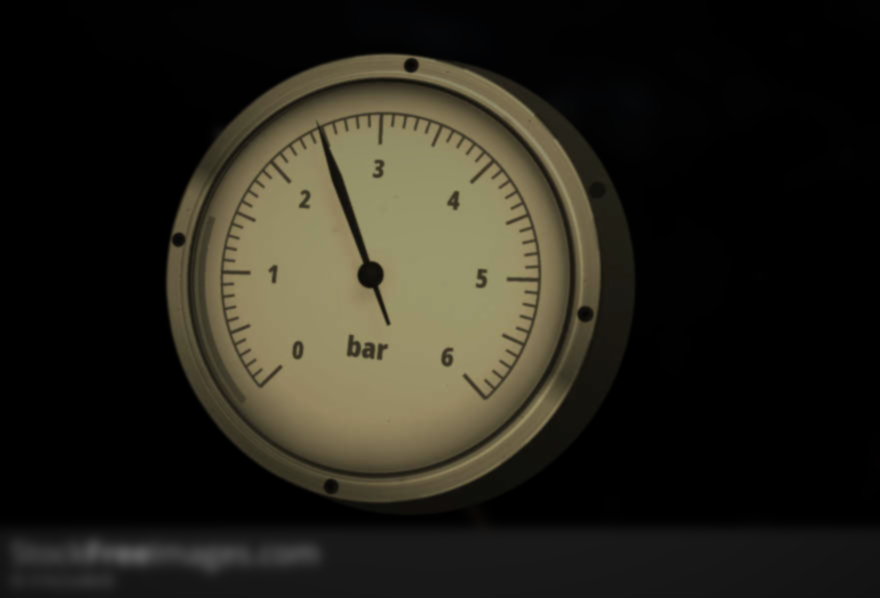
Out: 2.5bar
